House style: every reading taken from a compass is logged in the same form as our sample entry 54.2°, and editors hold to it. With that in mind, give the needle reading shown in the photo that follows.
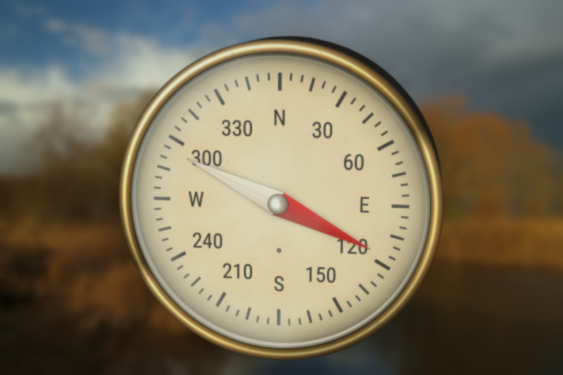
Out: 115°
